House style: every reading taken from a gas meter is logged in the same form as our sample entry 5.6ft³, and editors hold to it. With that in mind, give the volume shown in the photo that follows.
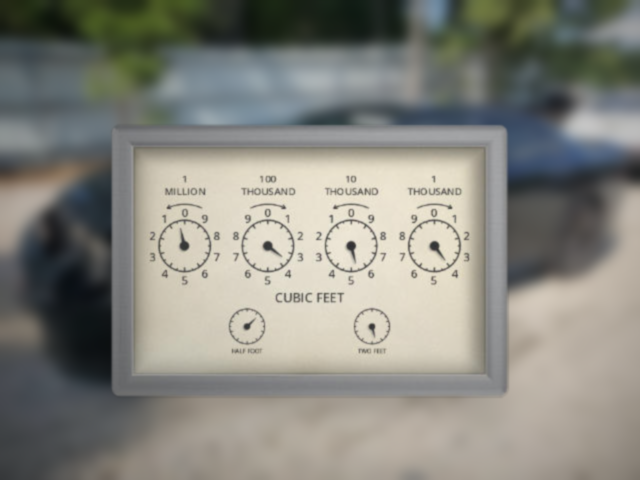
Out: 35400ft³
